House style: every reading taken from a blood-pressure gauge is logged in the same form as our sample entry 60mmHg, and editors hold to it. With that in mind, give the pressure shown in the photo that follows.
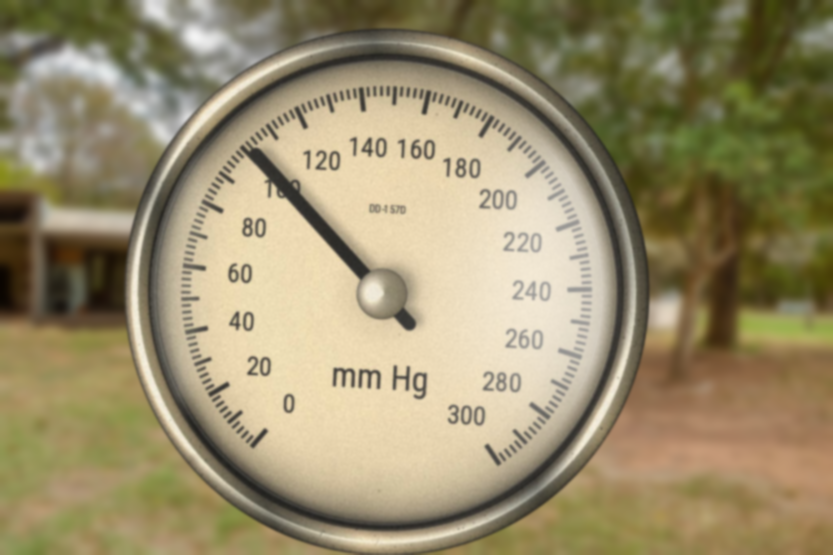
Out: 102mmHg
